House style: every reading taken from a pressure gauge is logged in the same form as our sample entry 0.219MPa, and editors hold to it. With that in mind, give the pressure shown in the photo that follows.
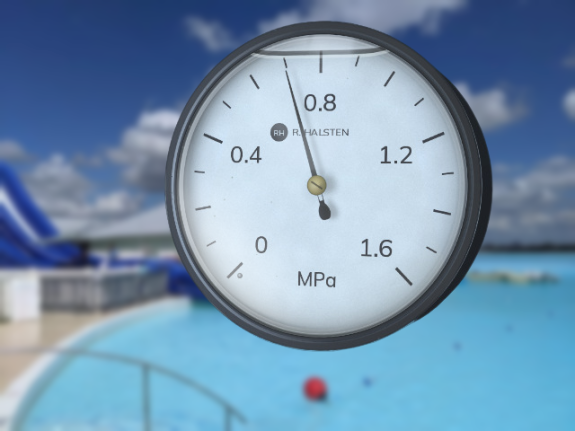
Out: 0.7MPa
